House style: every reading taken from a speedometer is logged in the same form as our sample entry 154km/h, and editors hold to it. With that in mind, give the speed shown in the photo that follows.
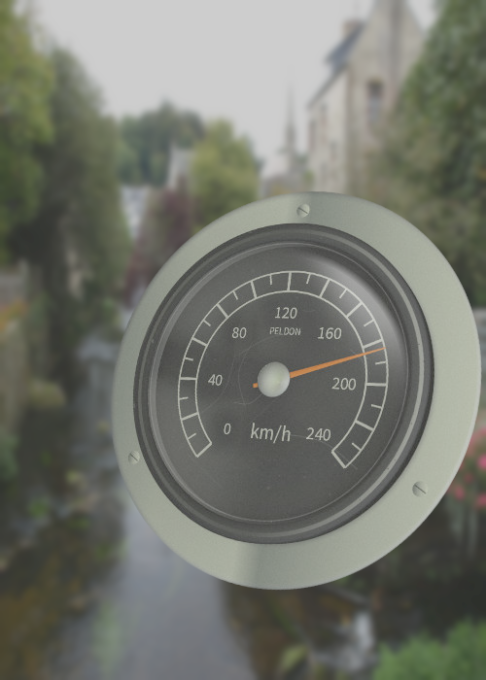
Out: 185km/h
